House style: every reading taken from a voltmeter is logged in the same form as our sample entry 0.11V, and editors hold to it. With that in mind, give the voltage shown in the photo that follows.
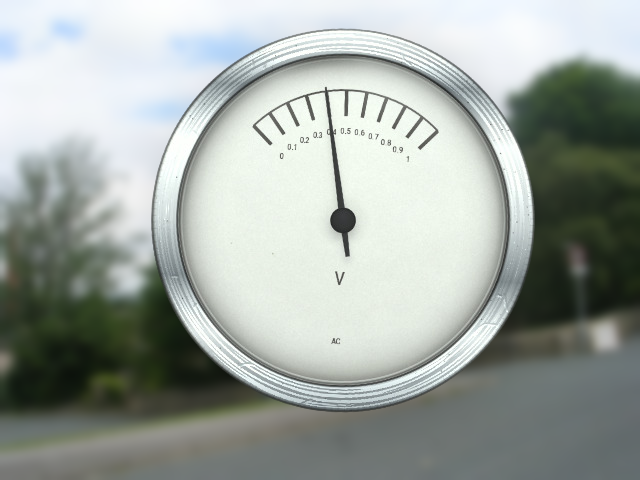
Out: 0.4V
